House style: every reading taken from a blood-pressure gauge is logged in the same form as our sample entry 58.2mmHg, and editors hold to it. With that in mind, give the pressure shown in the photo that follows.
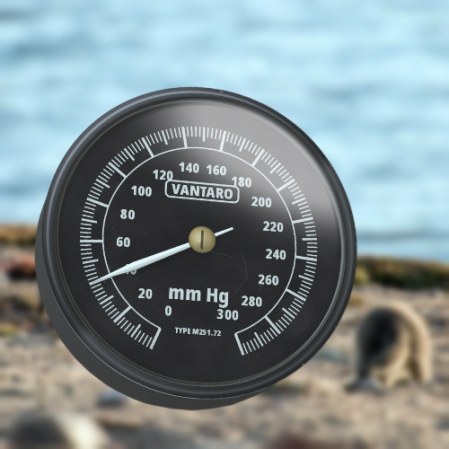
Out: 40mmHg
